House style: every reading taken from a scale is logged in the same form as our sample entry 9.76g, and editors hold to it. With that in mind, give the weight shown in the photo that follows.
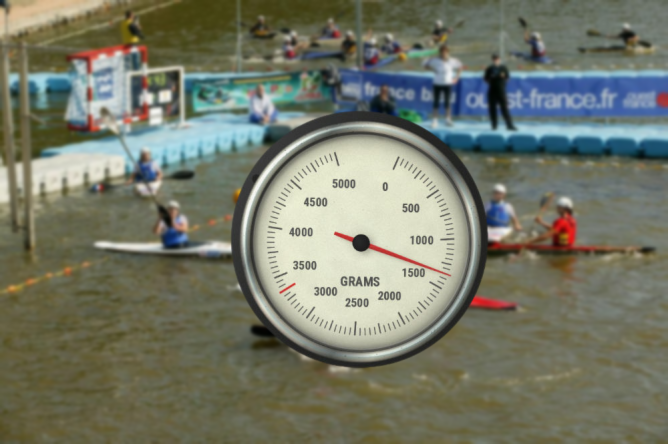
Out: 1350g
